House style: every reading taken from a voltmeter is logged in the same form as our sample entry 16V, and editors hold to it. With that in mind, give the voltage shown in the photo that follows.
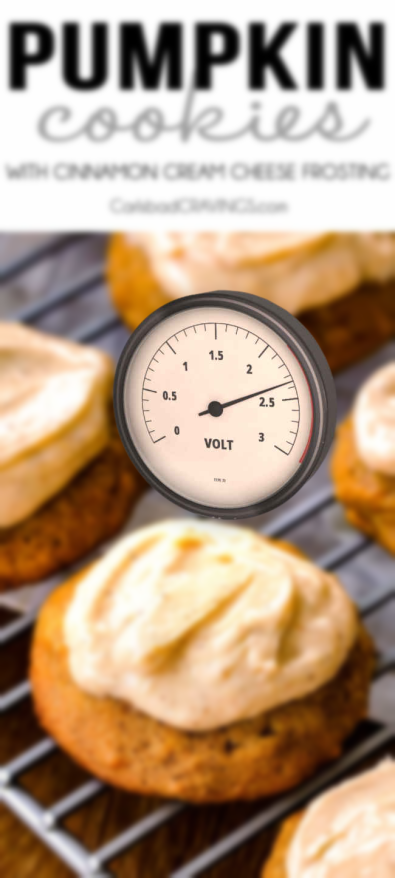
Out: 2.35V
